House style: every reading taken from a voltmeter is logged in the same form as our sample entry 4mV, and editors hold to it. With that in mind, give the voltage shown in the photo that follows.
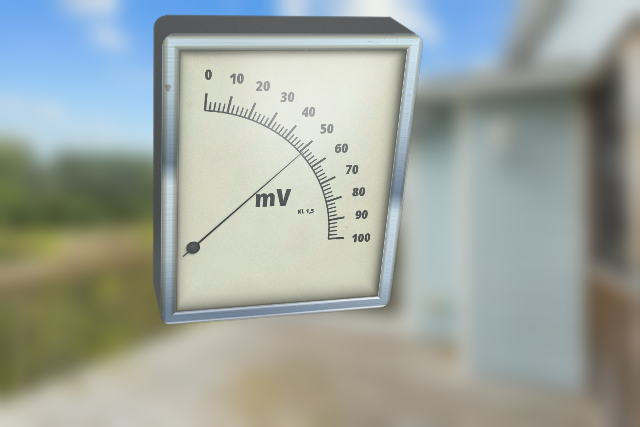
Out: 50mV
